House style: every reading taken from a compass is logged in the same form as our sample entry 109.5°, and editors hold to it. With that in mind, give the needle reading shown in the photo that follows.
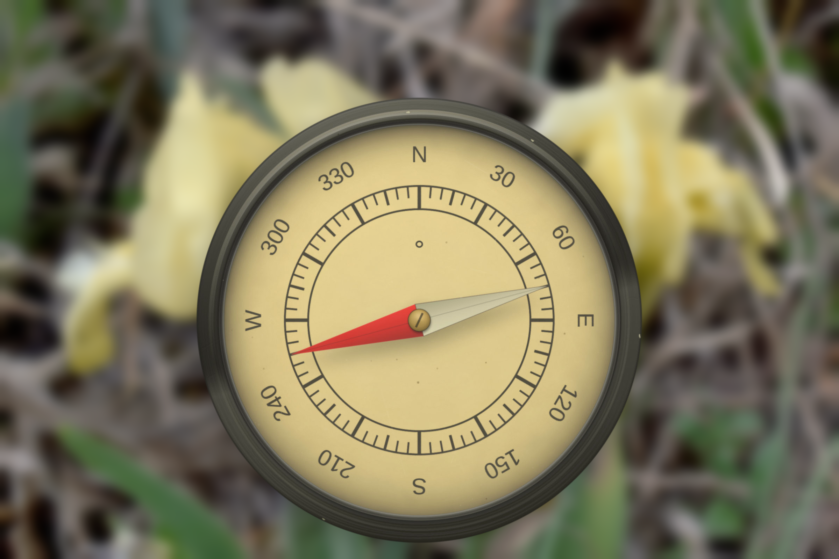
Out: 255°
